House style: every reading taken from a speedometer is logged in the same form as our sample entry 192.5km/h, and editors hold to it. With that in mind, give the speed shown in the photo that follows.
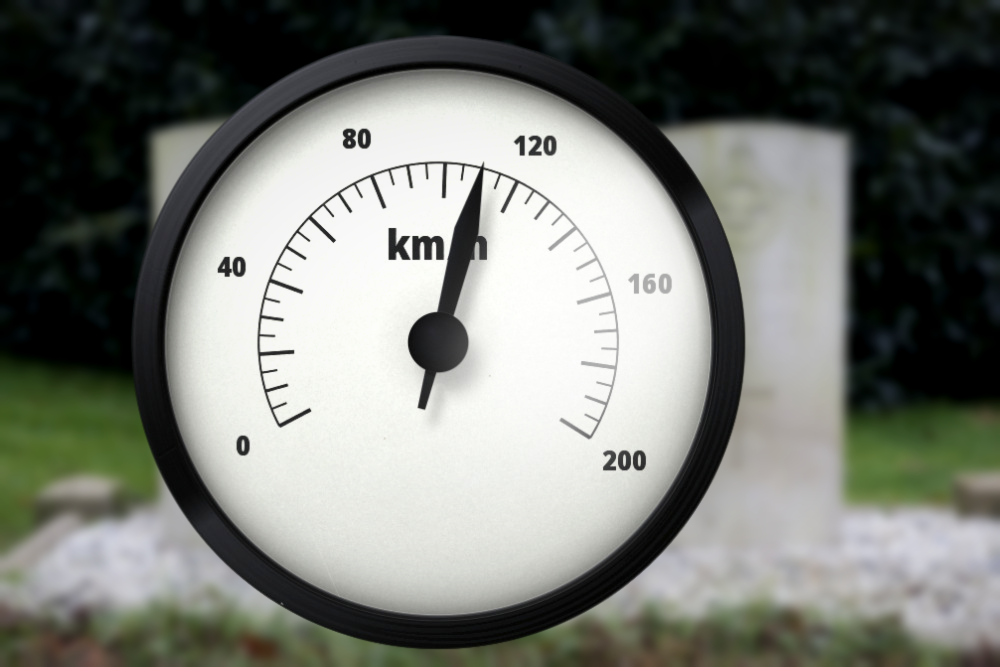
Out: 110km/h
